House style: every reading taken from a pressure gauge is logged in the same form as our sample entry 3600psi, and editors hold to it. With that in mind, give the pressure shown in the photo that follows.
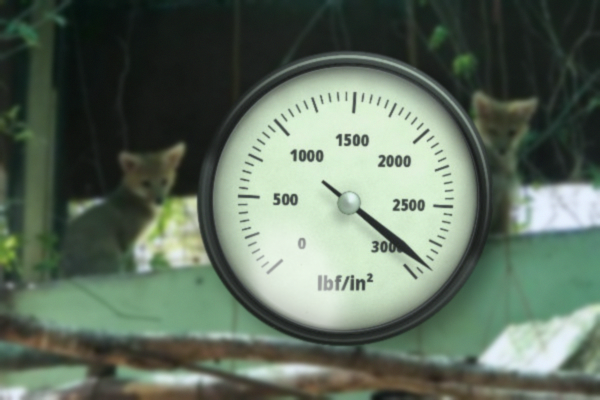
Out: 2900psi
